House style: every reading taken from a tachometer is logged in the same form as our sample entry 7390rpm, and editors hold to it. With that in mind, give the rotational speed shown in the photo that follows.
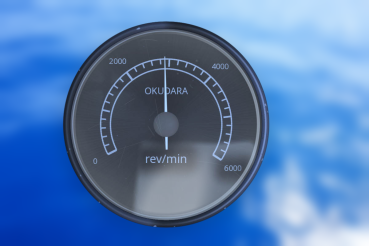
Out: 2900rpm
